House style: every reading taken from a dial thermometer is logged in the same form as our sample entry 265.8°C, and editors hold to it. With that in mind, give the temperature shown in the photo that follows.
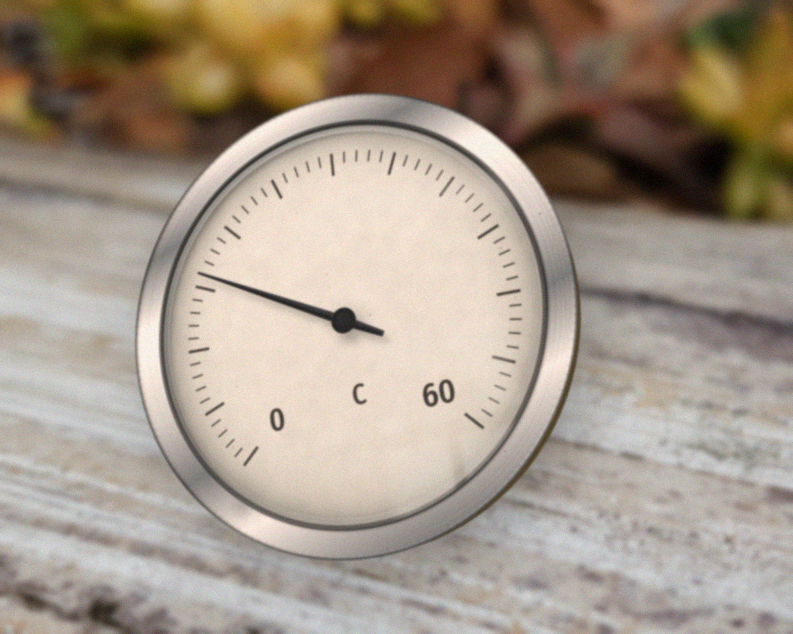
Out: 16°C
